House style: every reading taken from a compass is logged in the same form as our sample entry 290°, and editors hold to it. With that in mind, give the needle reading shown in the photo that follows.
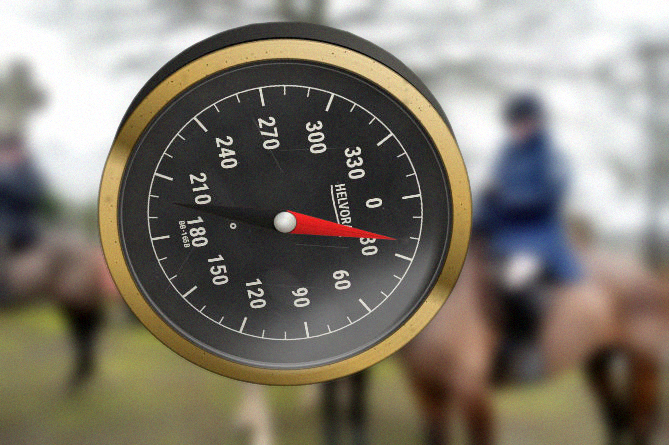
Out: 20°
